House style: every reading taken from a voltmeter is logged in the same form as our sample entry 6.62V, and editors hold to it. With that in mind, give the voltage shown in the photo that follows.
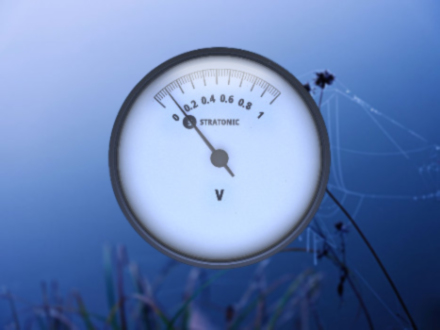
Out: 0.1V
